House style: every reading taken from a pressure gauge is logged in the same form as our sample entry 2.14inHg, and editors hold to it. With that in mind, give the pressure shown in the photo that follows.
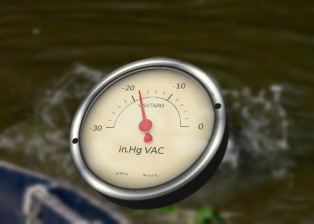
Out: -18inHg
